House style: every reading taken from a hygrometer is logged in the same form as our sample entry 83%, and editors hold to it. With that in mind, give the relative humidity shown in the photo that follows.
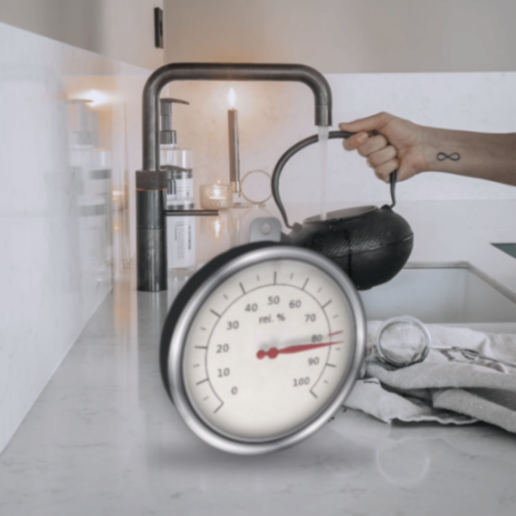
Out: 82.5%
